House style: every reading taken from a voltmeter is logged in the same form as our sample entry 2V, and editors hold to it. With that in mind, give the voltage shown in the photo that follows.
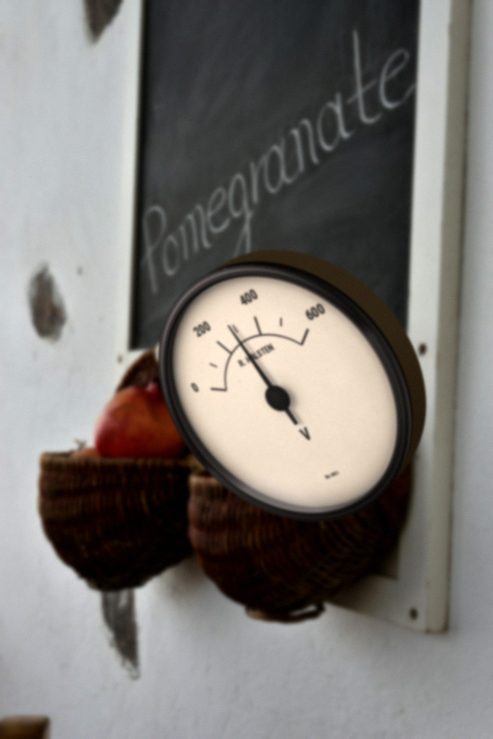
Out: 300V
